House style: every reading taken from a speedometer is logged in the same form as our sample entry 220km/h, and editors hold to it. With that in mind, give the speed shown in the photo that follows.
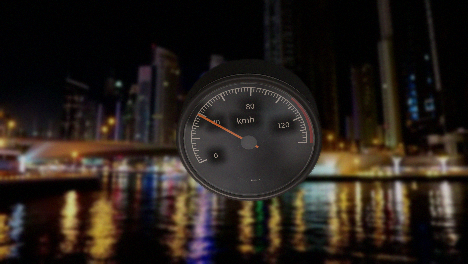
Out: 40km/h
